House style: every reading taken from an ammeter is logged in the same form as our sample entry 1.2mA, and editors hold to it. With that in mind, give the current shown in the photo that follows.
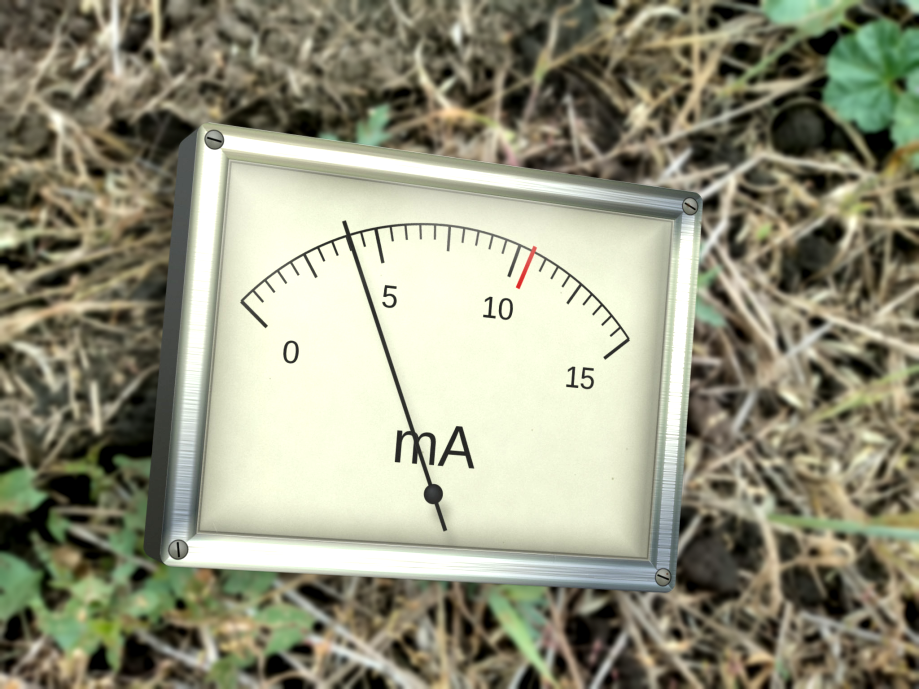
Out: 4mA
